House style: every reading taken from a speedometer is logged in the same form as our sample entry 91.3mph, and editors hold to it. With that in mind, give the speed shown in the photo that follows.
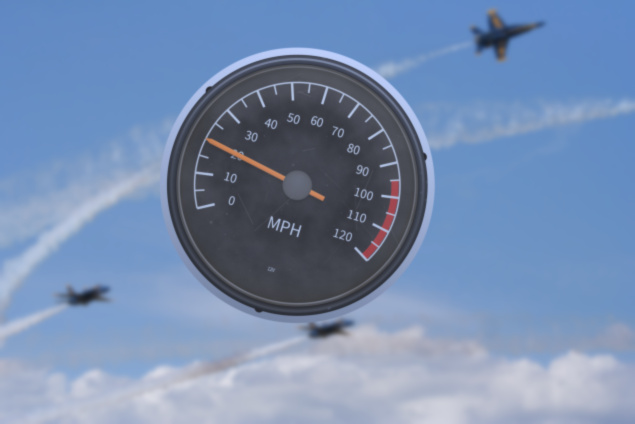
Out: 20mph
